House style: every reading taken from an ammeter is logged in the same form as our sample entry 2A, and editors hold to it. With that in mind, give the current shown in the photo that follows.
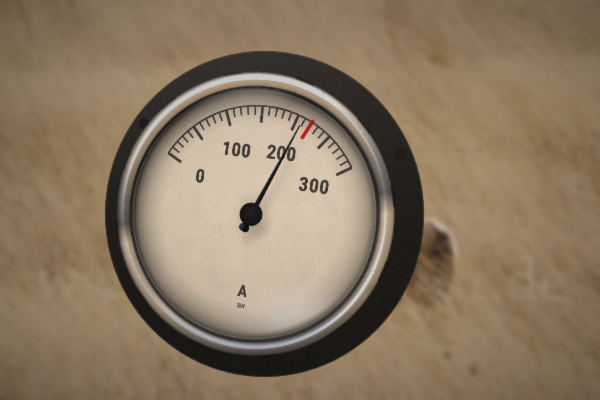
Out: 210A
